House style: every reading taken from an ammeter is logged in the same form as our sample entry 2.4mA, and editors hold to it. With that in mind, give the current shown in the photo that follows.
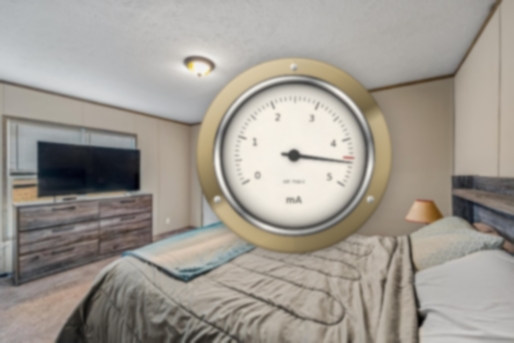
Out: 4.5mA
